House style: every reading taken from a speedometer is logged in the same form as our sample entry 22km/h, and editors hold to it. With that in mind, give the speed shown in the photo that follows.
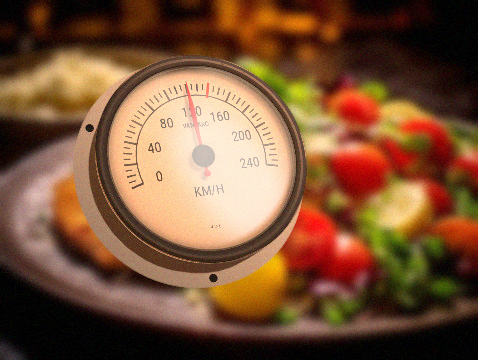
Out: 120km/h
